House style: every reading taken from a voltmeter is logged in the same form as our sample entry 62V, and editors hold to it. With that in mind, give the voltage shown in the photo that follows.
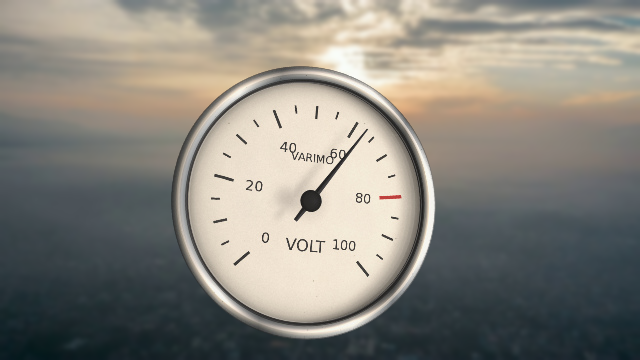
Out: 62.5V
